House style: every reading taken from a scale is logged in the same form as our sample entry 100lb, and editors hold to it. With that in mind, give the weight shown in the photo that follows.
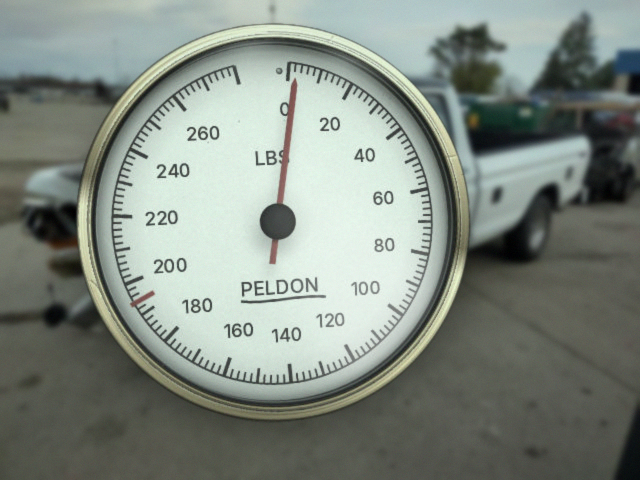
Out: 2lb
